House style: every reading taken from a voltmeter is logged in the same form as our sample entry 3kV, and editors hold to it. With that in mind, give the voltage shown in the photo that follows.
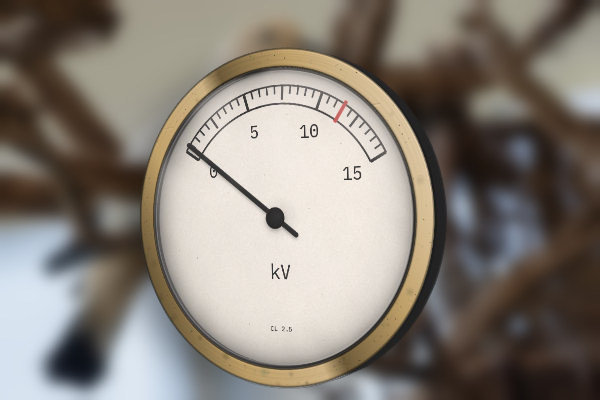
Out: 0.5kV
